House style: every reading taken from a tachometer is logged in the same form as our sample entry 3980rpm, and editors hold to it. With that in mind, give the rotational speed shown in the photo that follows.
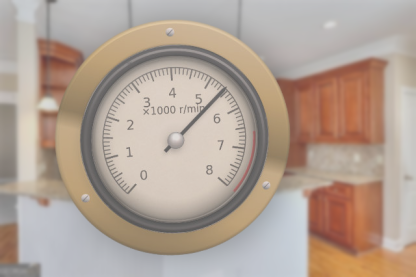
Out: 5400rpm
